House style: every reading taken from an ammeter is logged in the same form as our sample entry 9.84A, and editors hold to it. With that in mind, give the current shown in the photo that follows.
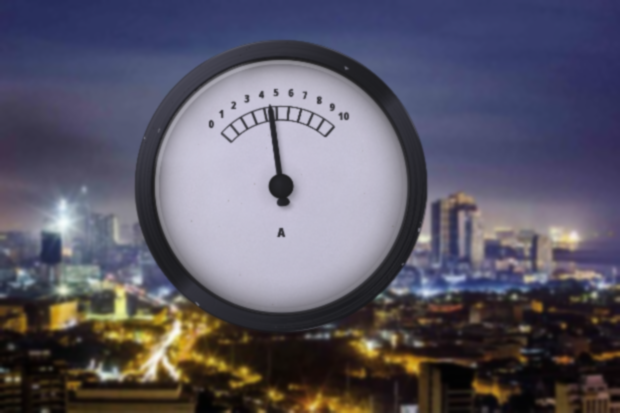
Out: 4.5A
